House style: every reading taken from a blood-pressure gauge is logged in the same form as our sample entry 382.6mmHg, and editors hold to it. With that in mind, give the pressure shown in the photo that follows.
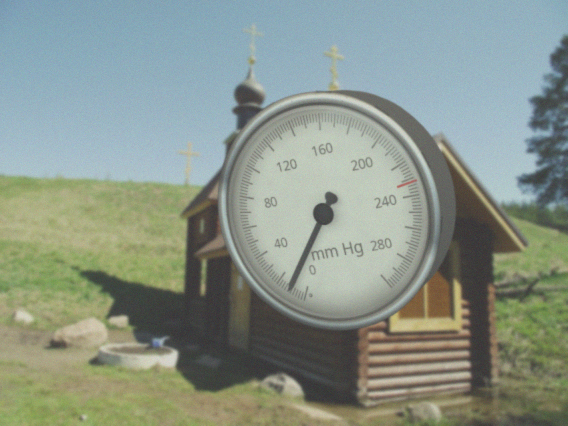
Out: 10mmHg
